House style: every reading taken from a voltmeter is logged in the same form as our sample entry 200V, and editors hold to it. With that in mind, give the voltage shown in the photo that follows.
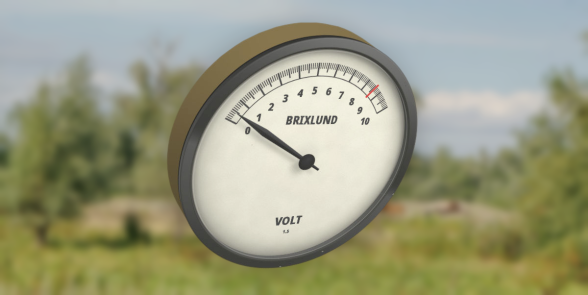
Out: 0.5V
